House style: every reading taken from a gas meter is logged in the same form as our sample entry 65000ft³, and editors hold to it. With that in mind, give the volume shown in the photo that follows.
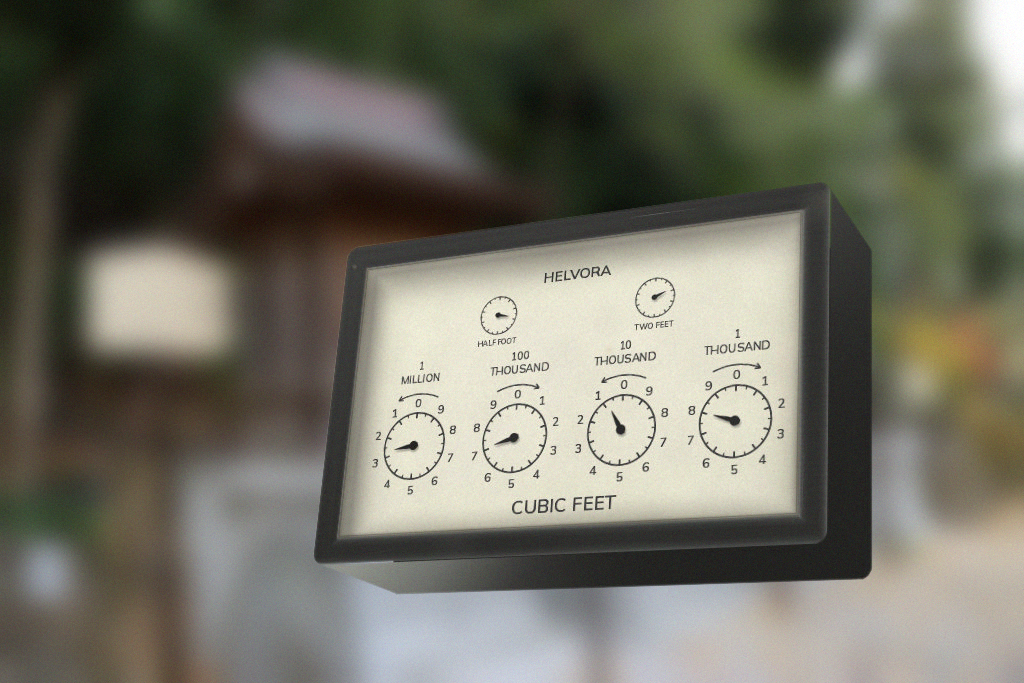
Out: 270800ft³
